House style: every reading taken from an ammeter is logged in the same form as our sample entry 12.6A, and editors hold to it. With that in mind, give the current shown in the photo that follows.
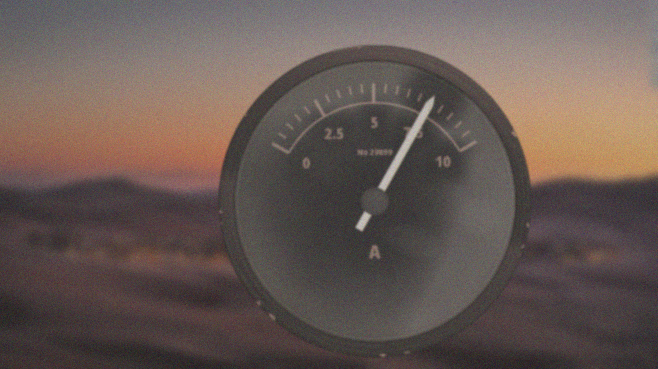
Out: 7.5A
